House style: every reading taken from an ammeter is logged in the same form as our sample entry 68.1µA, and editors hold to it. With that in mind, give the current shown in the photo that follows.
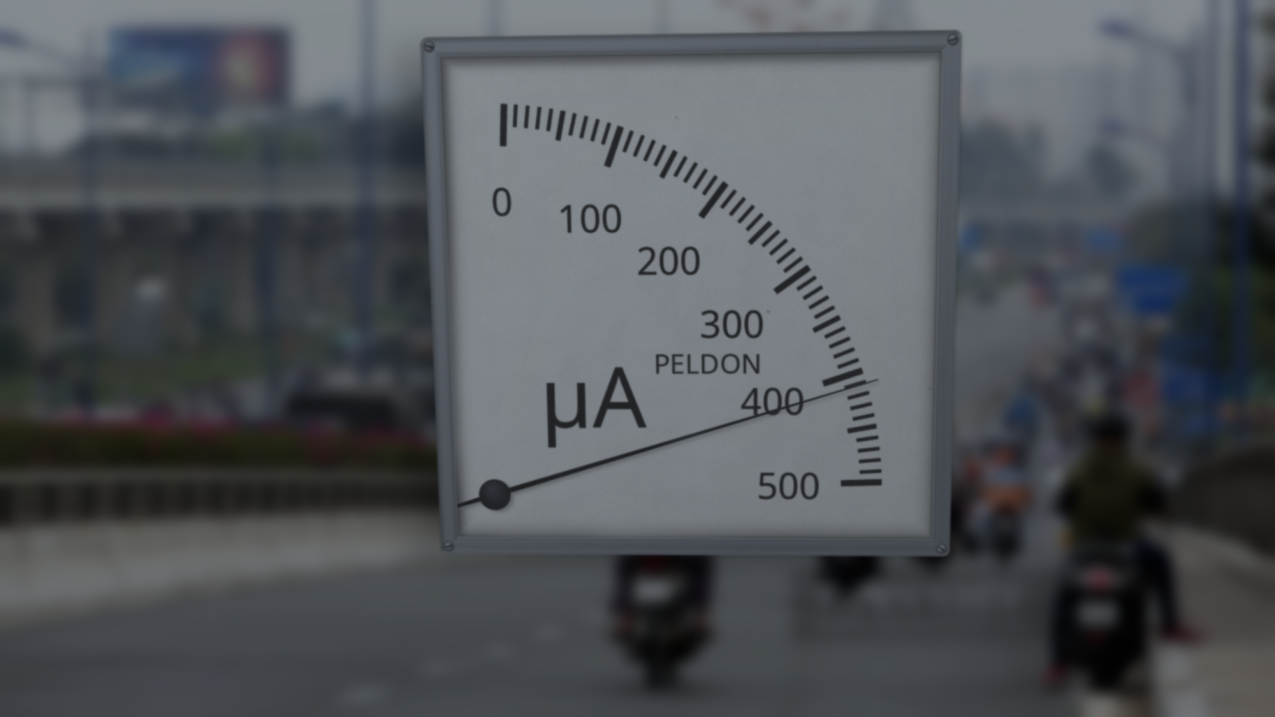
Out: 410µA
